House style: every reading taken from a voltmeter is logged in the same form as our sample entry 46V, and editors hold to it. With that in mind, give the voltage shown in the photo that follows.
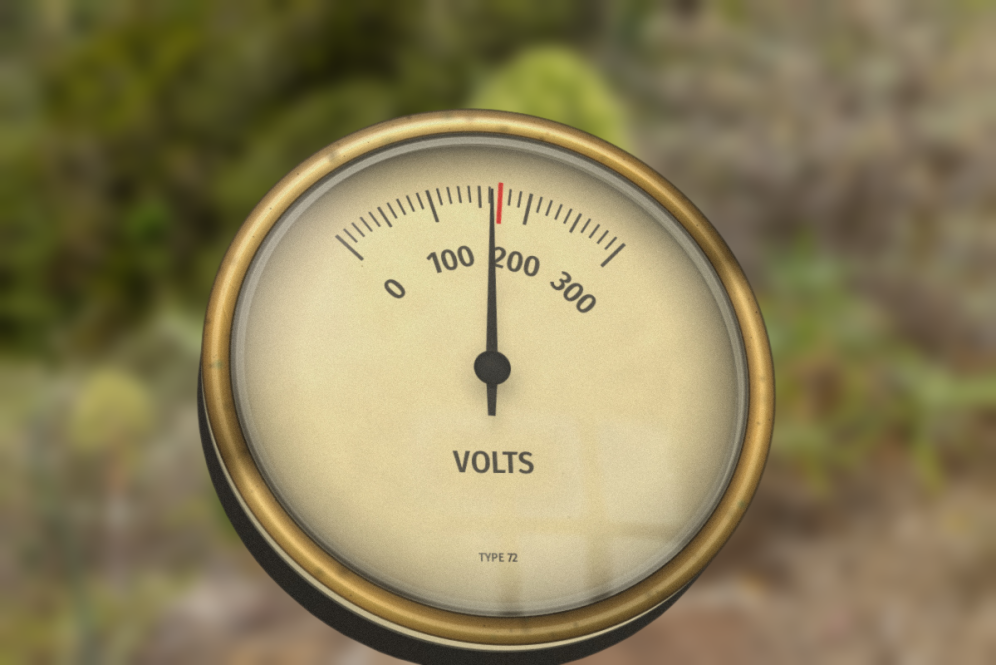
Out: 160V
